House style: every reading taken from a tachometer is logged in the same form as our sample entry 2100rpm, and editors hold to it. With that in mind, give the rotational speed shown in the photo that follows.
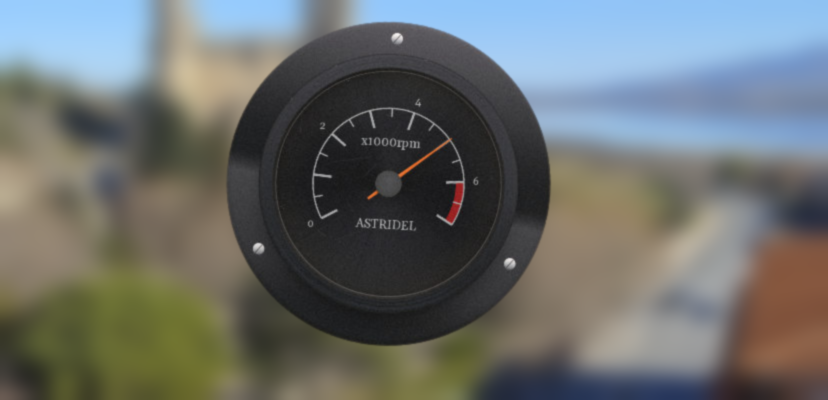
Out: 5000rpm
